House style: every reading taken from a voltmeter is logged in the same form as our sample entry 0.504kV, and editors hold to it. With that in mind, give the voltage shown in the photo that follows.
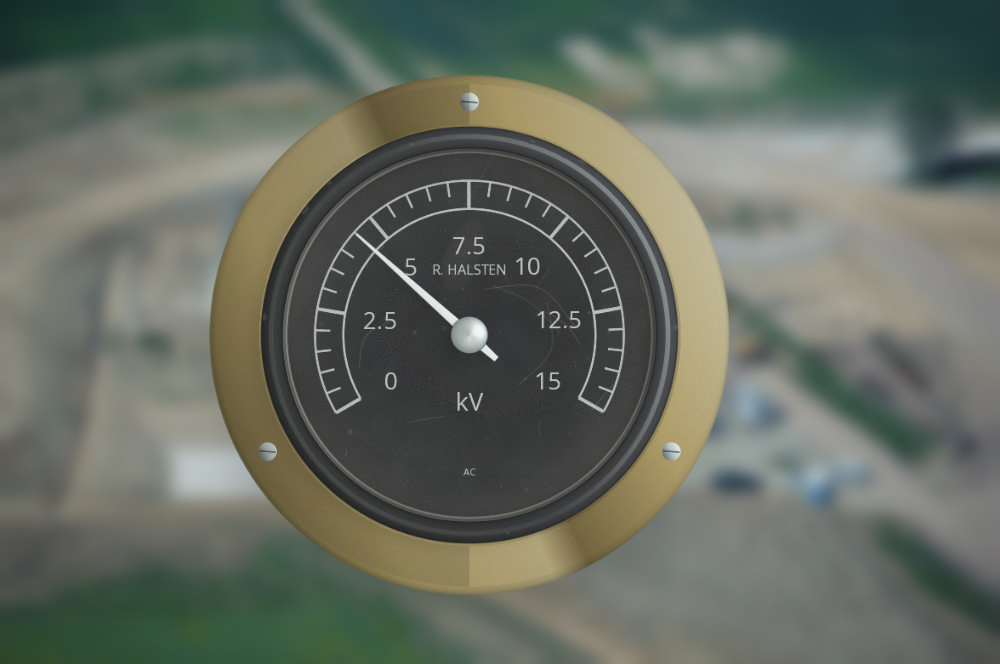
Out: 4.5kV
